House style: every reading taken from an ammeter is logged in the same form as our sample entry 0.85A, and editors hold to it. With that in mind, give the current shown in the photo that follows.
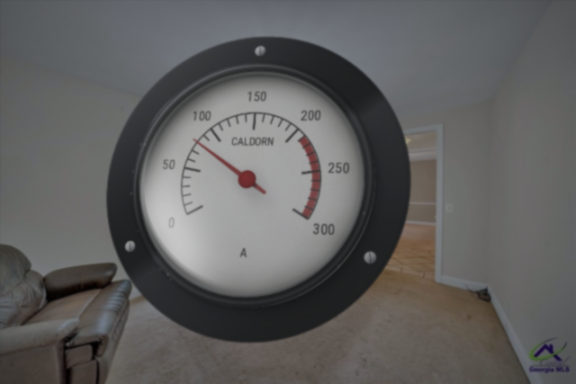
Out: 80A
